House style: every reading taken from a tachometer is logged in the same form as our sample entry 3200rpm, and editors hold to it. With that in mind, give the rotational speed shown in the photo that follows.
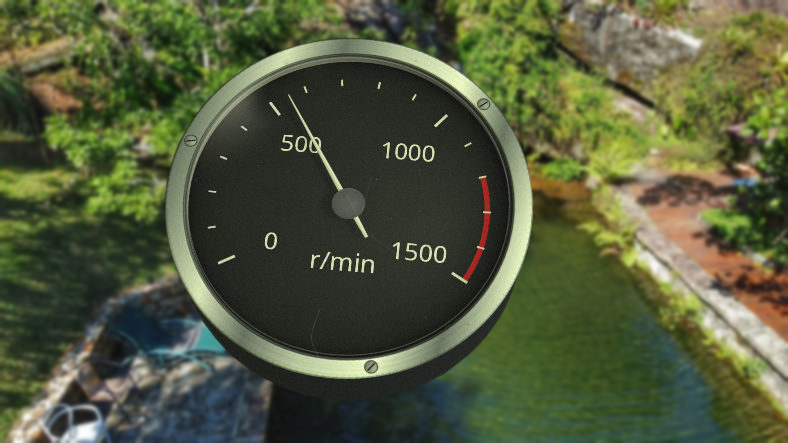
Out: 550rpm
